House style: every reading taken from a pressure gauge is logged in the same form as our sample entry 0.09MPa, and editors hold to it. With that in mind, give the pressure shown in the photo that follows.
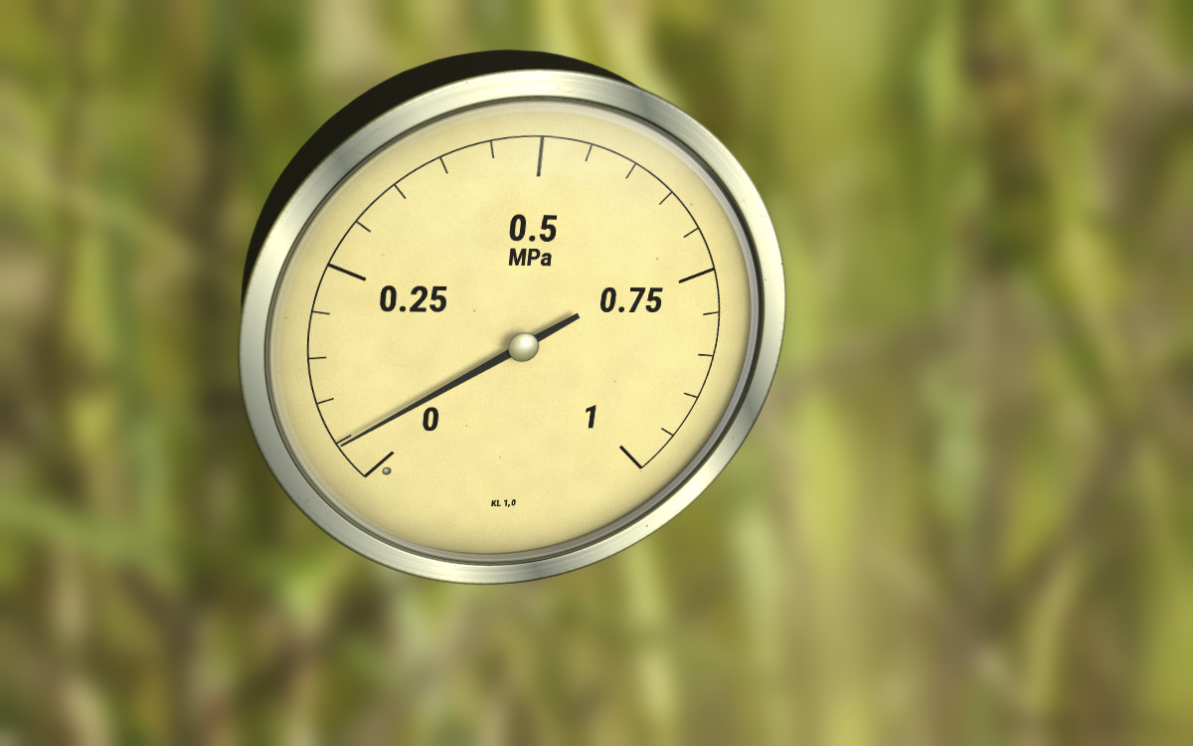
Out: 0.05MPa
